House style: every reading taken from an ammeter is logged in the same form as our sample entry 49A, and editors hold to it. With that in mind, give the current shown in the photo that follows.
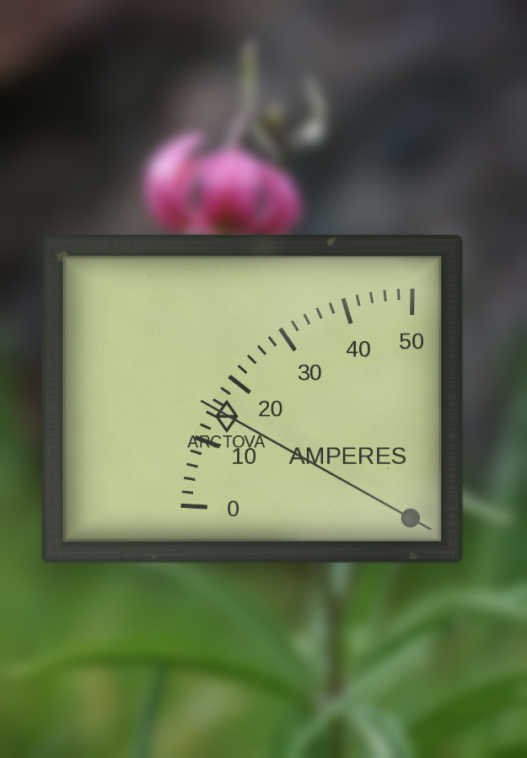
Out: 15A
